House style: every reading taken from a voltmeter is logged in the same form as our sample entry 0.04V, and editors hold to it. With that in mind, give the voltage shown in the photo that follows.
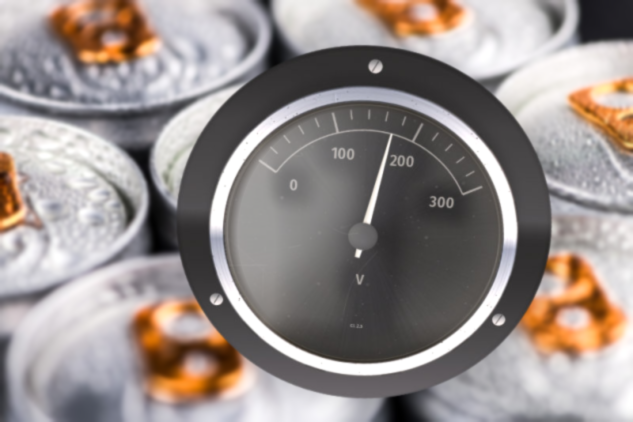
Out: 170V
